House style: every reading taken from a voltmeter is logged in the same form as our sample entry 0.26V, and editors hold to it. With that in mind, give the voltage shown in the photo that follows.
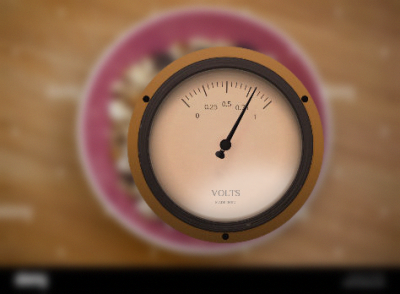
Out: 0.8V
